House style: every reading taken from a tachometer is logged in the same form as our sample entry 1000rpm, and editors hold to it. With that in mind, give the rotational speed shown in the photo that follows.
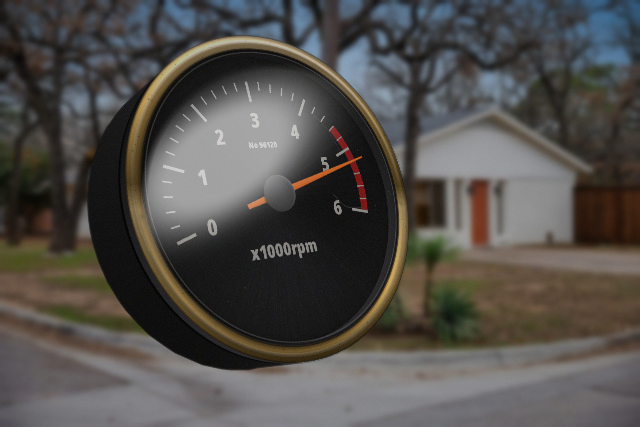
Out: 5200rpm
